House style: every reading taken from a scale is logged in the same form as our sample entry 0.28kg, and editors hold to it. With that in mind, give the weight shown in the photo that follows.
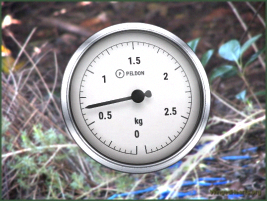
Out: 0.65kg
